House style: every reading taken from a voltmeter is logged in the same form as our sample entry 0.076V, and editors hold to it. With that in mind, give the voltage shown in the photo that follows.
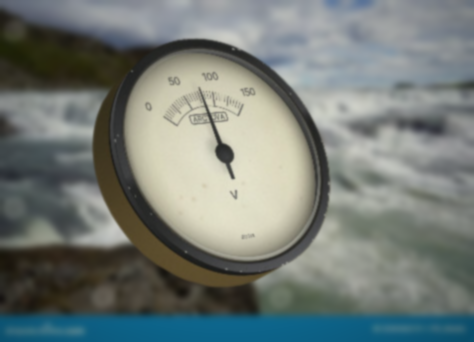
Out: 75V
